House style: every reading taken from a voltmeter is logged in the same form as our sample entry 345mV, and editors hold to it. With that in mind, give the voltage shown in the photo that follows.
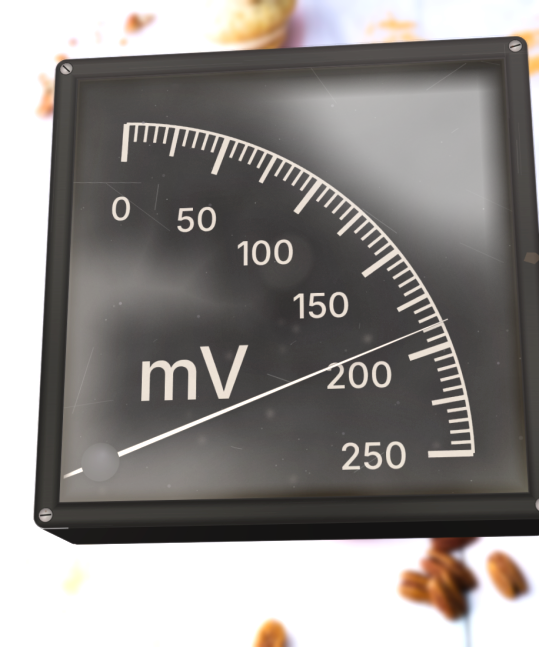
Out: 190mV
